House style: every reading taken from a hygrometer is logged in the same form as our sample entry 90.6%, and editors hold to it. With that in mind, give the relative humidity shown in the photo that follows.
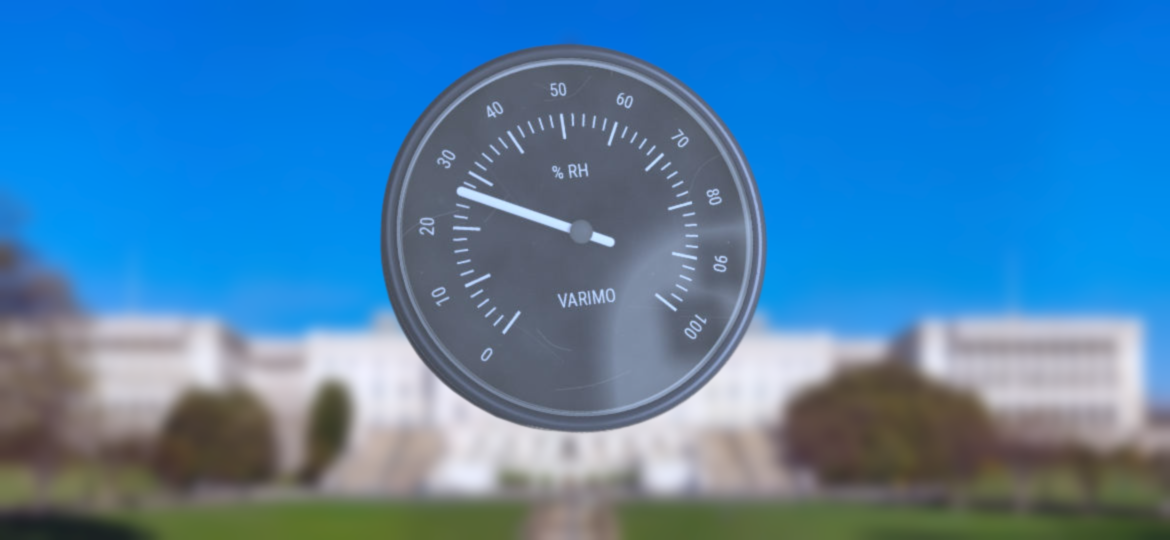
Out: 26%
